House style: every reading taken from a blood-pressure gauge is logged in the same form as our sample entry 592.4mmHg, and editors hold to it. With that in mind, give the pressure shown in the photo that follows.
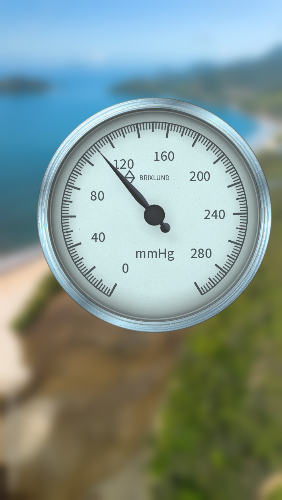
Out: 110mmHg
